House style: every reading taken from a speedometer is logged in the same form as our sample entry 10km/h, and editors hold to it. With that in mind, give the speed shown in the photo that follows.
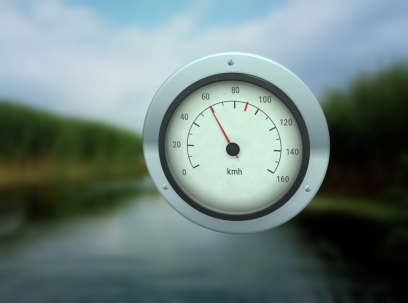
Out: 60km/h
